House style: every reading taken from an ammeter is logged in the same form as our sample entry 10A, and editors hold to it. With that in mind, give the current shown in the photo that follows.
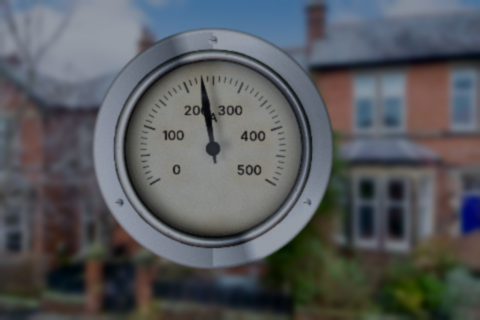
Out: 230A
